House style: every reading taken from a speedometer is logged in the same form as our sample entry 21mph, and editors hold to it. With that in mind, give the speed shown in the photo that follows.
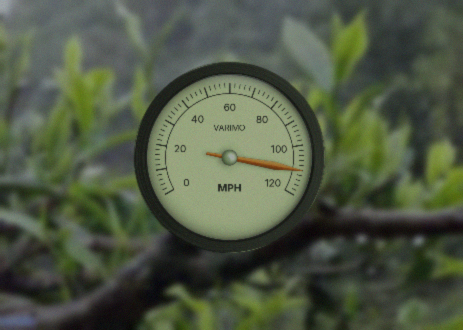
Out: 110mph
